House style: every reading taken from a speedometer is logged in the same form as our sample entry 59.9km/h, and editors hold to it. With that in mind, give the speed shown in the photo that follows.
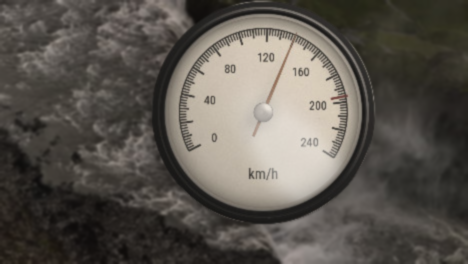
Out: 140km/h
